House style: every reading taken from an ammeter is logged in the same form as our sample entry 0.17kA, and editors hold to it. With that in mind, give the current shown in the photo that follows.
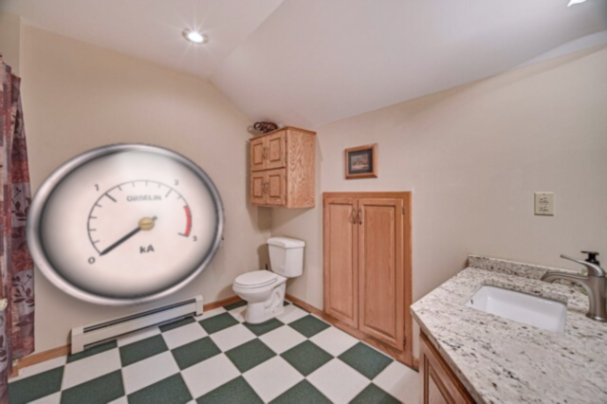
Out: 0kA
